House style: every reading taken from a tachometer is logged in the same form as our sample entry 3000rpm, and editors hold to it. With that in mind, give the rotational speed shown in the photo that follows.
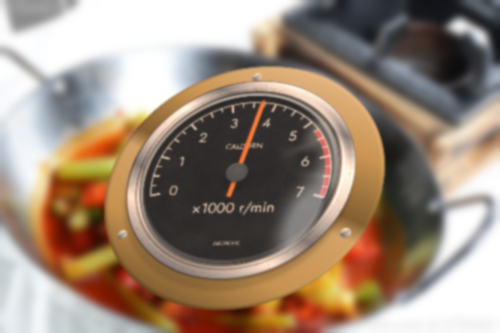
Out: 3750rpm
